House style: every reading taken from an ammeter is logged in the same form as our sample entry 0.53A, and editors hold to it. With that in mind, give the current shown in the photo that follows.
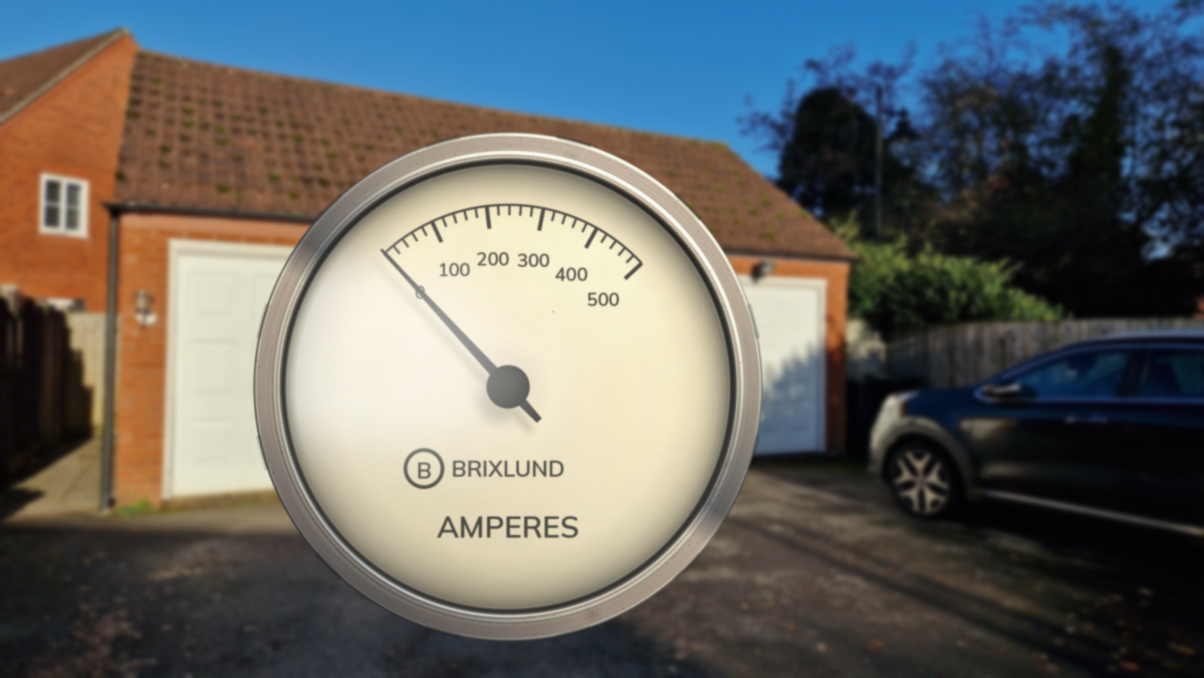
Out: 0A
